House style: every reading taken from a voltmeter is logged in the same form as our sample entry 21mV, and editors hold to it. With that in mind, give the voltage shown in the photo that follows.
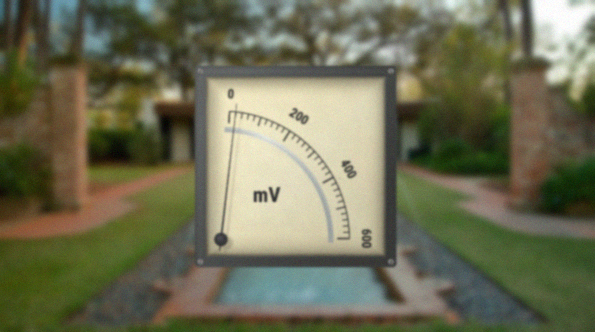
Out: 20mV
